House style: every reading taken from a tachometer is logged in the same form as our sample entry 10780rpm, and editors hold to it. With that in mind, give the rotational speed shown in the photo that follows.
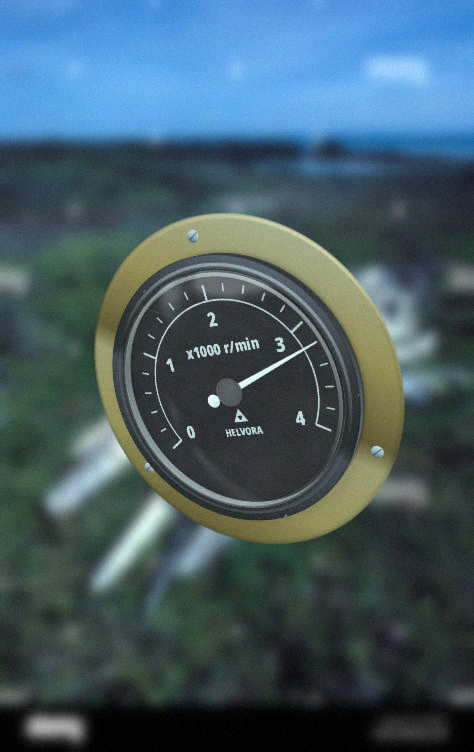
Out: 3200rpm
